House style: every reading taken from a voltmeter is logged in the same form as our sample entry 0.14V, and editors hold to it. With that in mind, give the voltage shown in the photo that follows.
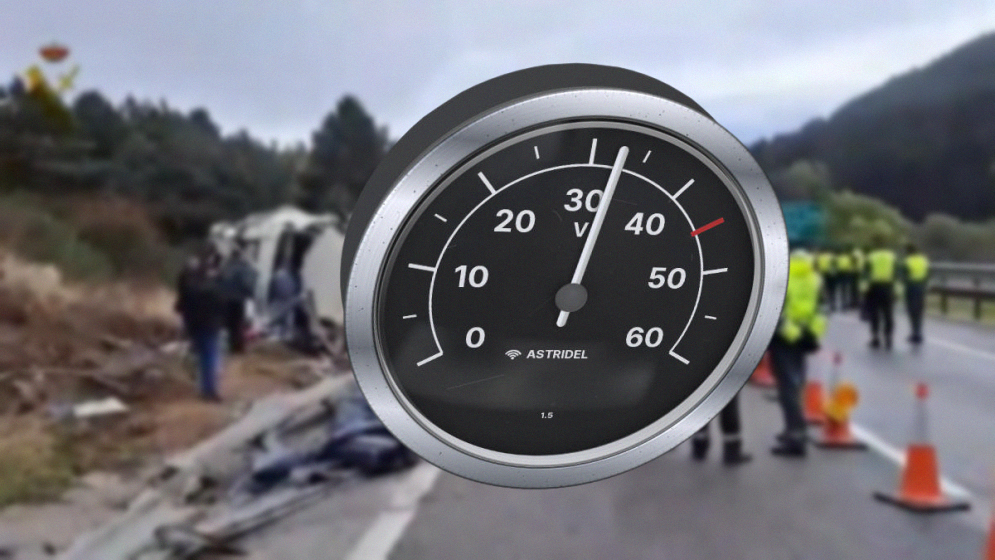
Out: 32.5V
